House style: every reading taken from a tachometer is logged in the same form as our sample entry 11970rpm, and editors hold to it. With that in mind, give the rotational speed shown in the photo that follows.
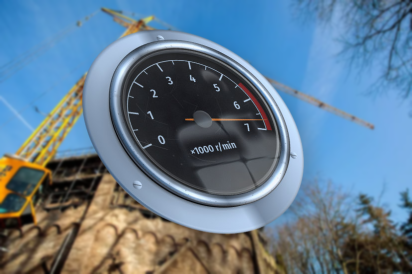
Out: 6750rpm
